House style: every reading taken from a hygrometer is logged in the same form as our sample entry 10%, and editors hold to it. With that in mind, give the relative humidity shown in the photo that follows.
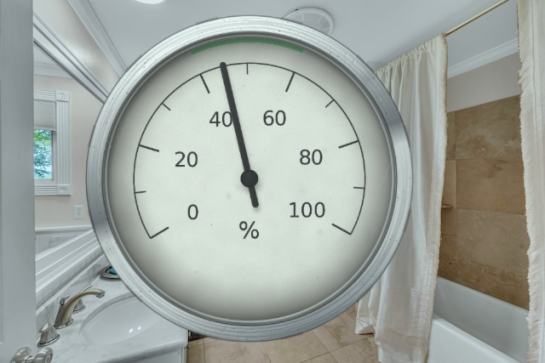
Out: 45%
